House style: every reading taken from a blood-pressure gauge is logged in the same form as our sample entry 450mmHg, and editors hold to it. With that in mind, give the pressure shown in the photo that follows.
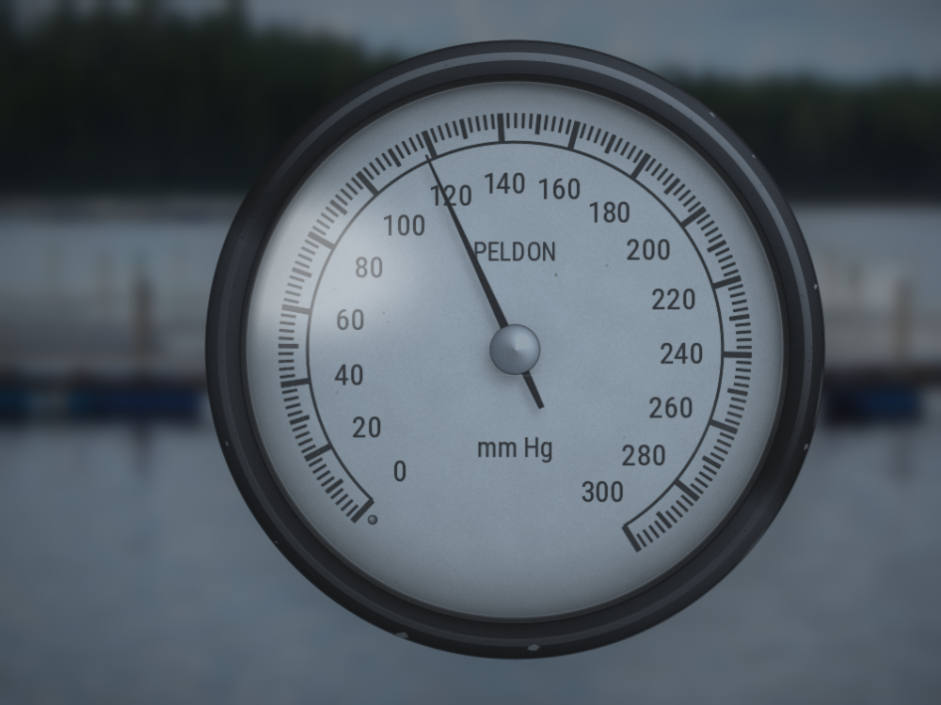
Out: 118mmHg
